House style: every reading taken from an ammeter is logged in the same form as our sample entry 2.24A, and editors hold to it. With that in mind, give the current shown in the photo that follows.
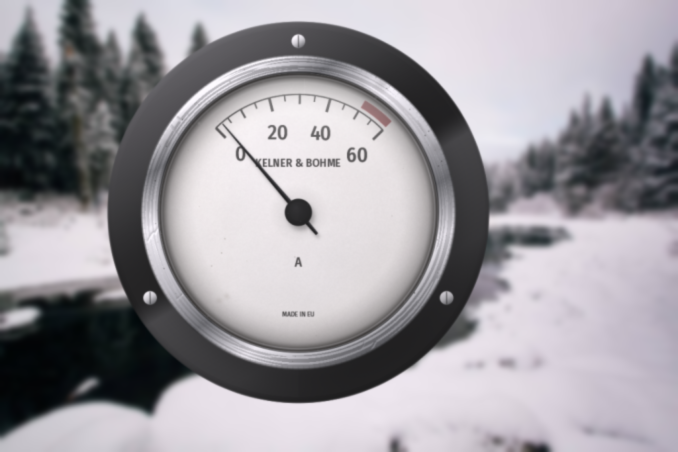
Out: 2.5A
